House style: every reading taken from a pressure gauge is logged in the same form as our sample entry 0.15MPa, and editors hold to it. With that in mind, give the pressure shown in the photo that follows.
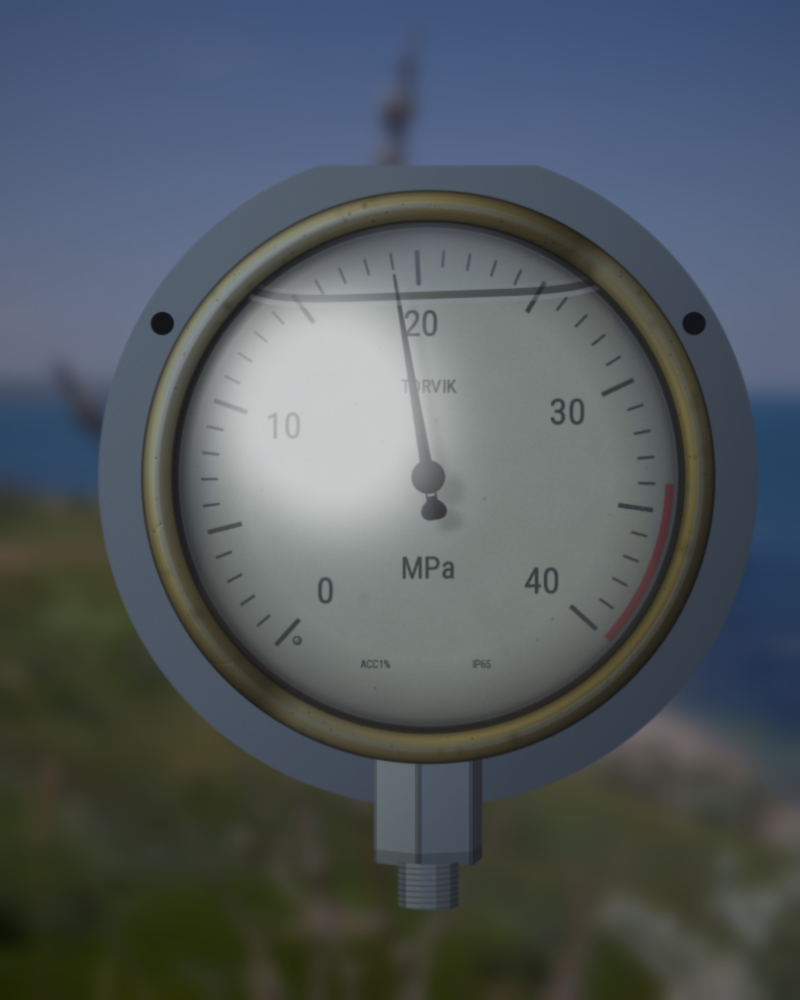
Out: 19MPa
